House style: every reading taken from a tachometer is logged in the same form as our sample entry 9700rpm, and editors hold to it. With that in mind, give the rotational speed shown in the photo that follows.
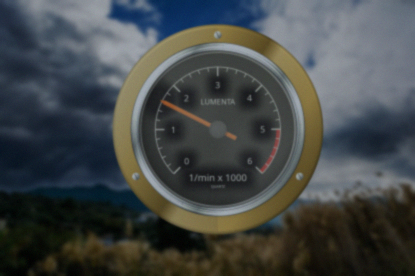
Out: 1600rpm
